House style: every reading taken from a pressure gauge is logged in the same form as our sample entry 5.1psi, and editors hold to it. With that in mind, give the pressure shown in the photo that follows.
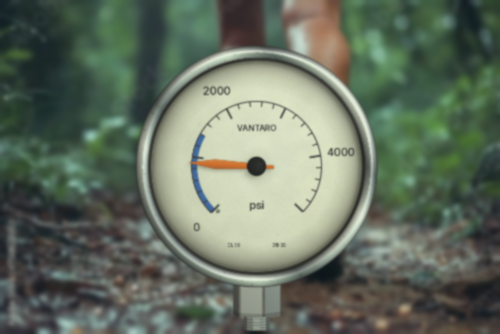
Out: 900psi
